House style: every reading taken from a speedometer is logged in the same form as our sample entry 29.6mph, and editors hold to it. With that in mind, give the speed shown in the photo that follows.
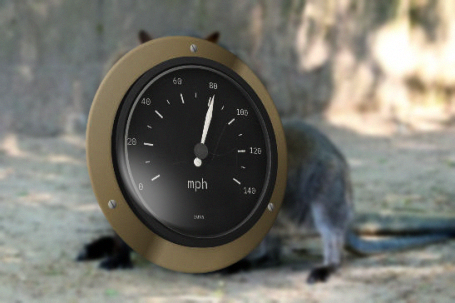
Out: 80mph
